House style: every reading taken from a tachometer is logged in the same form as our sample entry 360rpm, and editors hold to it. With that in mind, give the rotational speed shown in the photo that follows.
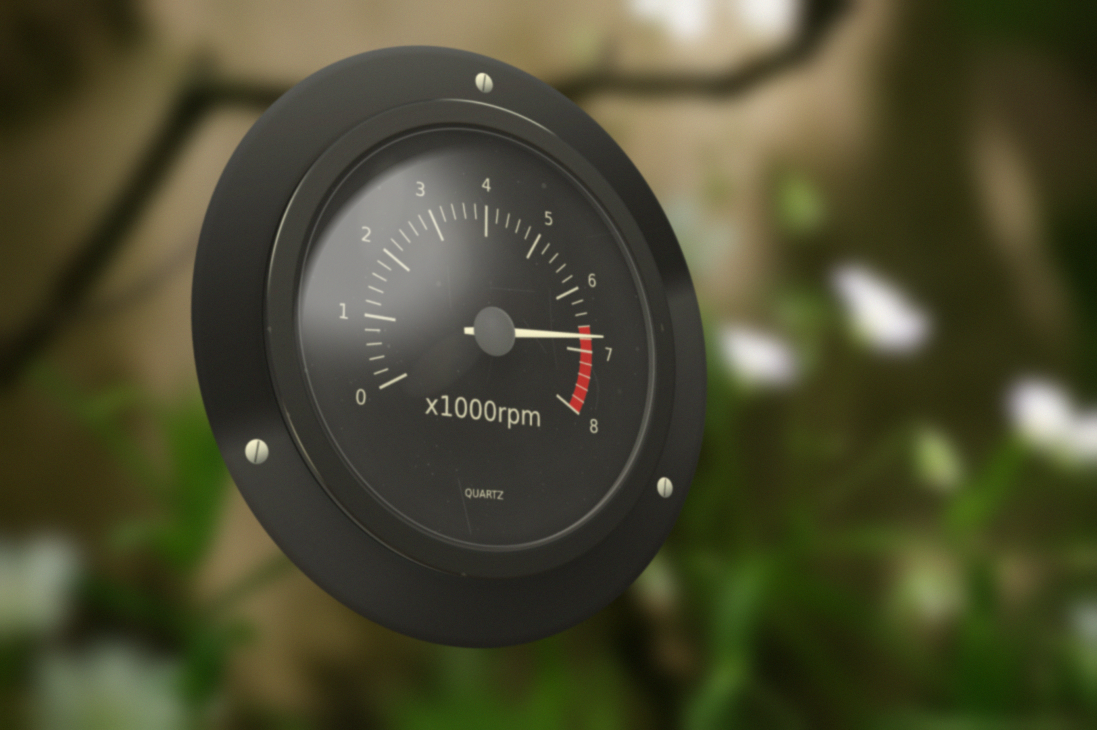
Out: 6800rpm
